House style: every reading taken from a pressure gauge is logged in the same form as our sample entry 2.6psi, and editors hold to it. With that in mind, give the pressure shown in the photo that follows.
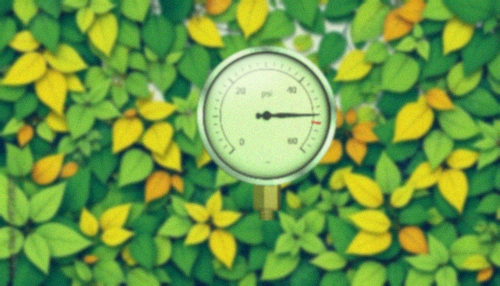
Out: 50psi
